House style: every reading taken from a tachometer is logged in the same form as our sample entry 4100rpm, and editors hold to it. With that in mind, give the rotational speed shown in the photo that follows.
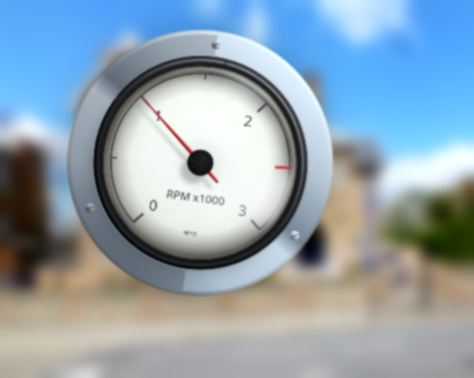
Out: 1000rpm
